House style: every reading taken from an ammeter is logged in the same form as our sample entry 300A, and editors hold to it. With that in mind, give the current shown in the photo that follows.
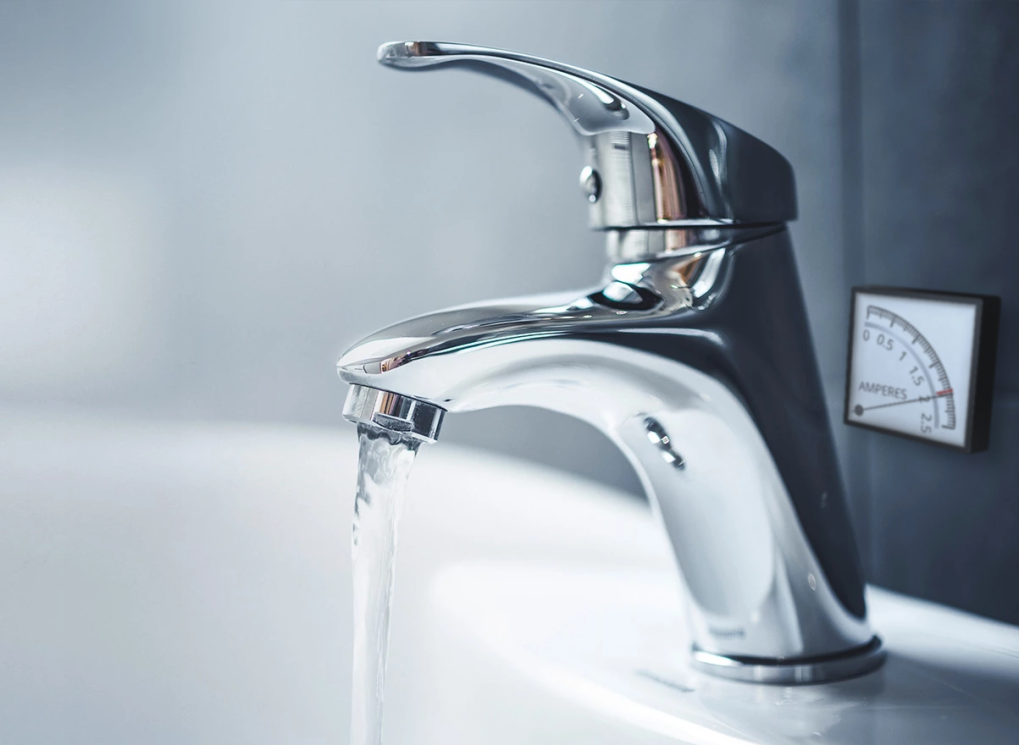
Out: 2A
